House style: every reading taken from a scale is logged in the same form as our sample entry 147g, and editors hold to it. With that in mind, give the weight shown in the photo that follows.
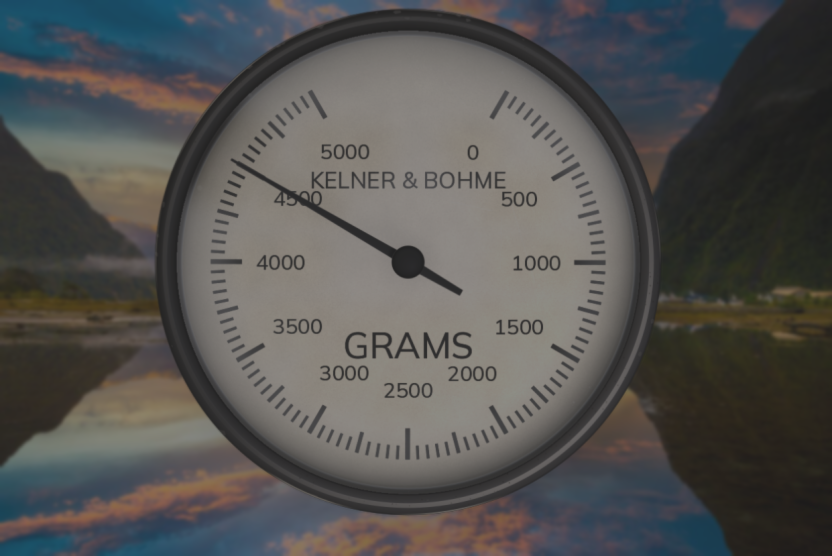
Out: 4500g
